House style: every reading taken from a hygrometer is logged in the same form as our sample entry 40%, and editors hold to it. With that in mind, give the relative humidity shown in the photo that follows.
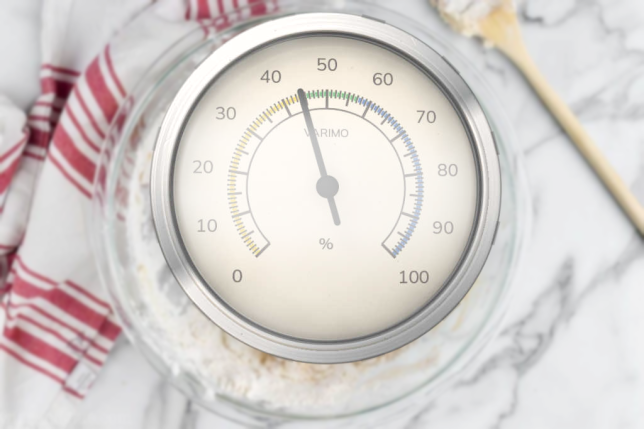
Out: 44%
